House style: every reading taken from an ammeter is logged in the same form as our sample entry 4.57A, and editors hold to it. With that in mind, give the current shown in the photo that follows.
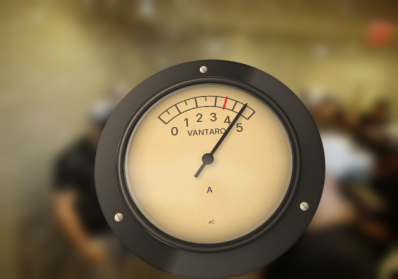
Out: 4.5A
